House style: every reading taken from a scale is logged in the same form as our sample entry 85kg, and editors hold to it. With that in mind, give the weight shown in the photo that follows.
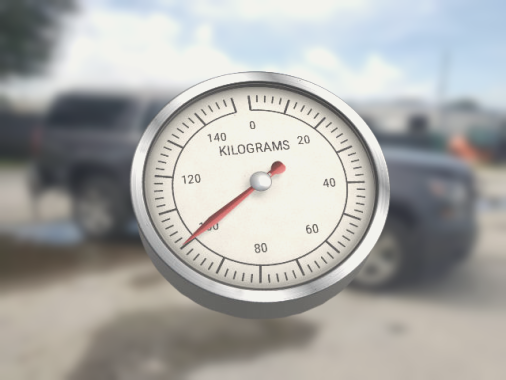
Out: 100kg
